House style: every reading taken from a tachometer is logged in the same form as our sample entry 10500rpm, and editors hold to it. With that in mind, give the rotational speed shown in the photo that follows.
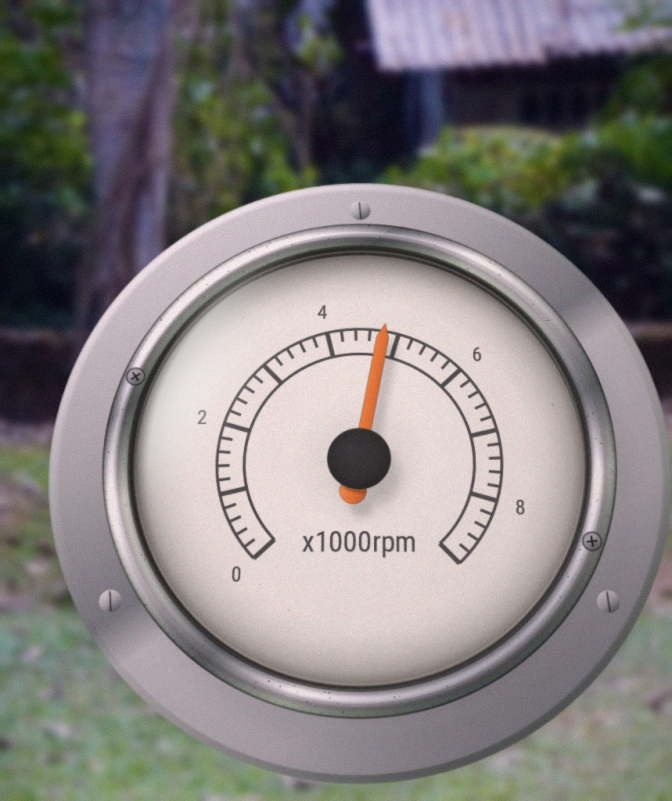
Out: 4800rpm
